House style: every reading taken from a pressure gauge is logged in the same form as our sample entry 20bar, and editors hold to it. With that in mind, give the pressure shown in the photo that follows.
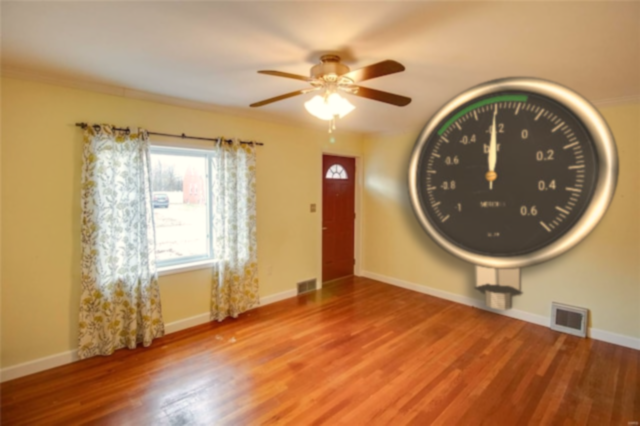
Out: -0.2bar
